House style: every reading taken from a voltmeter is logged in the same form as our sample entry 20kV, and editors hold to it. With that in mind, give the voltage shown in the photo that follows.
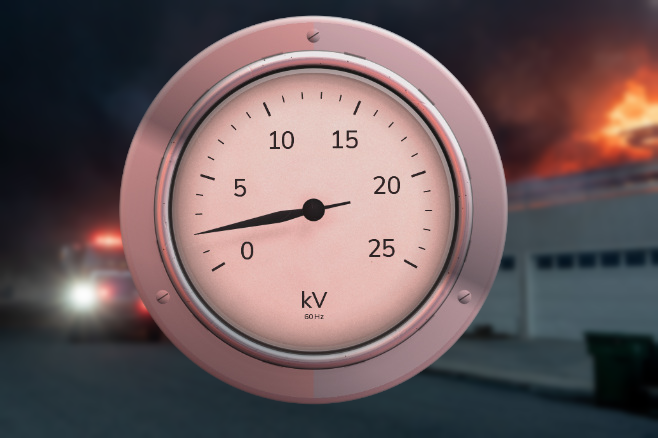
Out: 2kV
